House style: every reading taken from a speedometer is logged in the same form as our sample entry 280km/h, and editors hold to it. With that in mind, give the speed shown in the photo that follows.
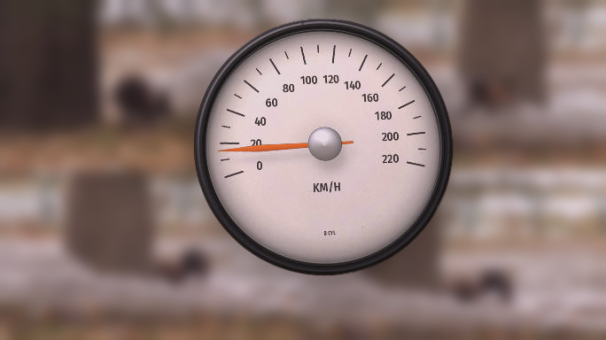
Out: 15km/h
